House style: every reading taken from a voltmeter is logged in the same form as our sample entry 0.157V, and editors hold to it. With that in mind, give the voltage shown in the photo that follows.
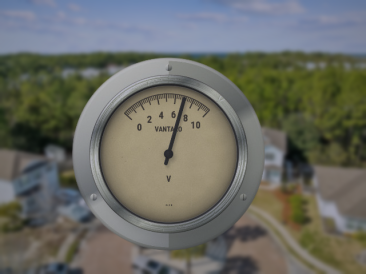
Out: 7V
